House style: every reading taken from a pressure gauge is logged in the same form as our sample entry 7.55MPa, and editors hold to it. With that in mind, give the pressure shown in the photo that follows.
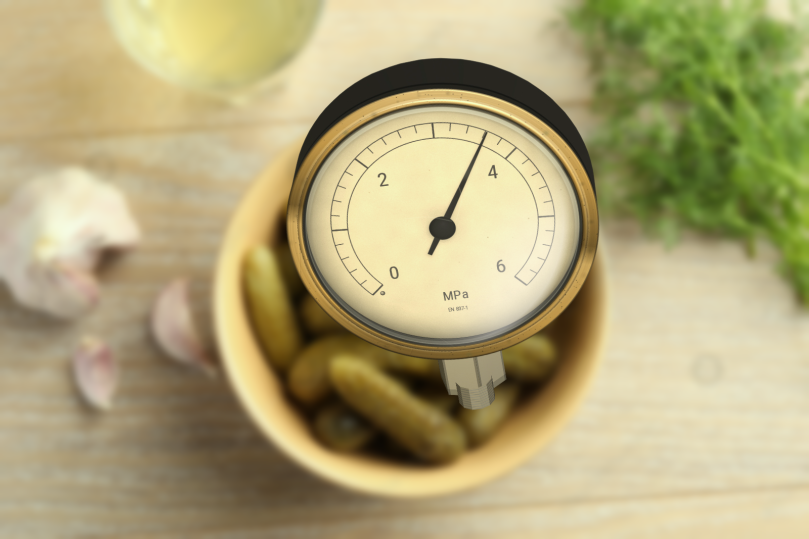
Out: 3.6MPa
